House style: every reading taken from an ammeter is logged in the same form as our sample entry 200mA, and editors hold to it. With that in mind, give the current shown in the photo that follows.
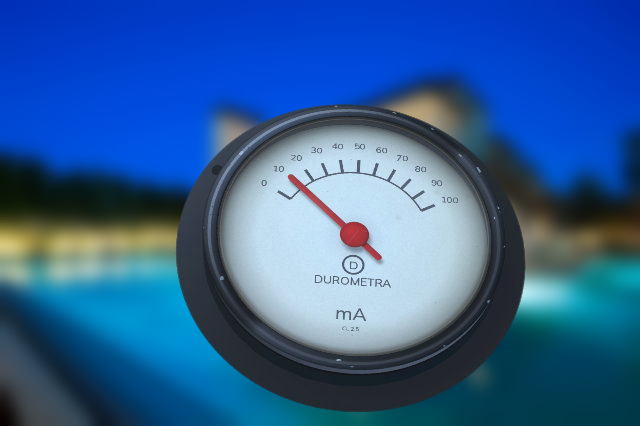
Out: 10mA
